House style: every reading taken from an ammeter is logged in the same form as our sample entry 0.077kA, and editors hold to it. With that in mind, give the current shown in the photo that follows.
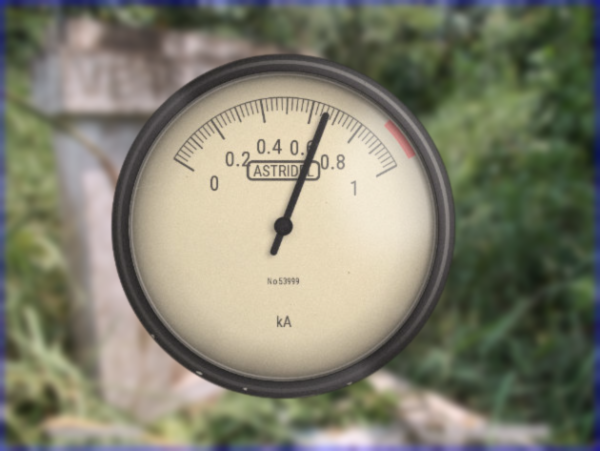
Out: 0.66kA
